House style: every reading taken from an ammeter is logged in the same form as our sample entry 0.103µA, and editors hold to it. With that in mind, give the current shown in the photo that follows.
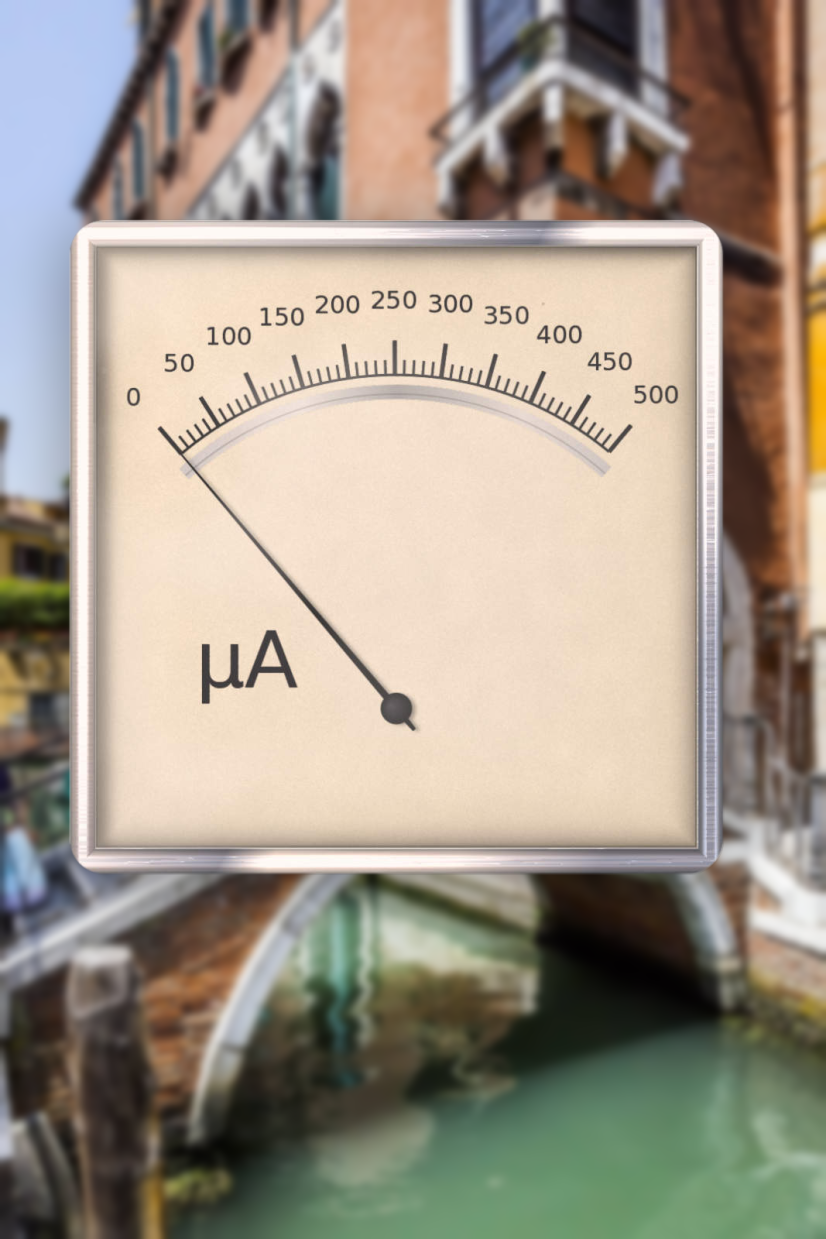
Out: 0µA
